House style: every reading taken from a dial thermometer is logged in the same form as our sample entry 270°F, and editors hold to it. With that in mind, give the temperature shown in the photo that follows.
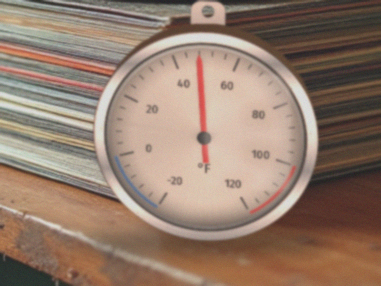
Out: 48°F
